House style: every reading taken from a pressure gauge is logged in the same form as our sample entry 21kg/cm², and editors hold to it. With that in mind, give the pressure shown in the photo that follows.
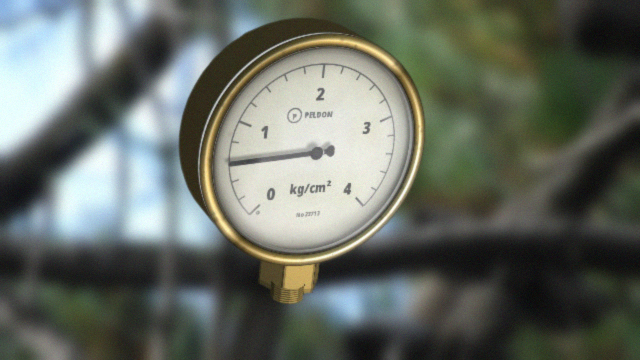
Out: 0.6kg/cm²
